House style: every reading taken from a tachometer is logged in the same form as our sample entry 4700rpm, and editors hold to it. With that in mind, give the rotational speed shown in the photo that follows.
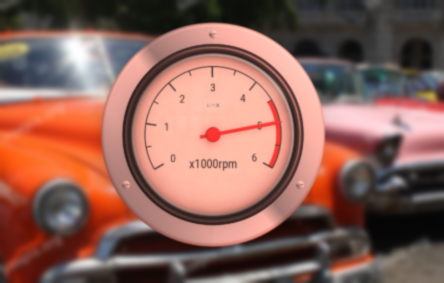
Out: 5000rpm
